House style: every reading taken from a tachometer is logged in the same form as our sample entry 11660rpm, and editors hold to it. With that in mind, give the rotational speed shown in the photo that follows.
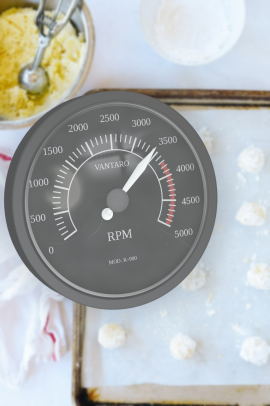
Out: 3400rpm
